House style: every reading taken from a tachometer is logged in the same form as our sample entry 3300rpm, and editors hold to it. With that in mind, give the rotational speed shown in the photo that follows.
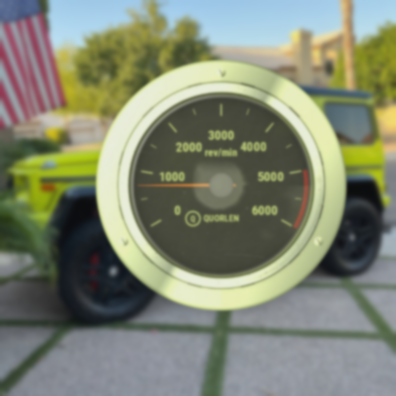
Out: 750rpm
